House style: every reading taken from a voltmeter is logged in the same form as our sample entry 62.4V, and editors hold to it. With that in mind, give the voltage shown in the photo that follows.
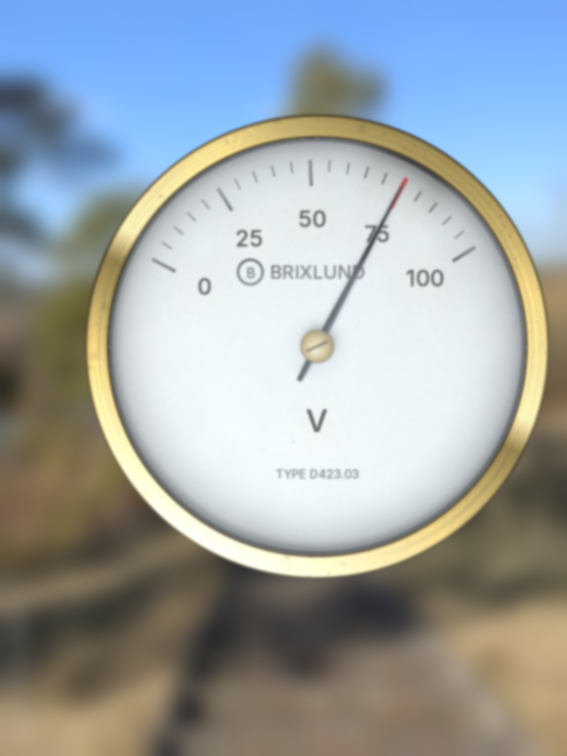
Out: 75V
